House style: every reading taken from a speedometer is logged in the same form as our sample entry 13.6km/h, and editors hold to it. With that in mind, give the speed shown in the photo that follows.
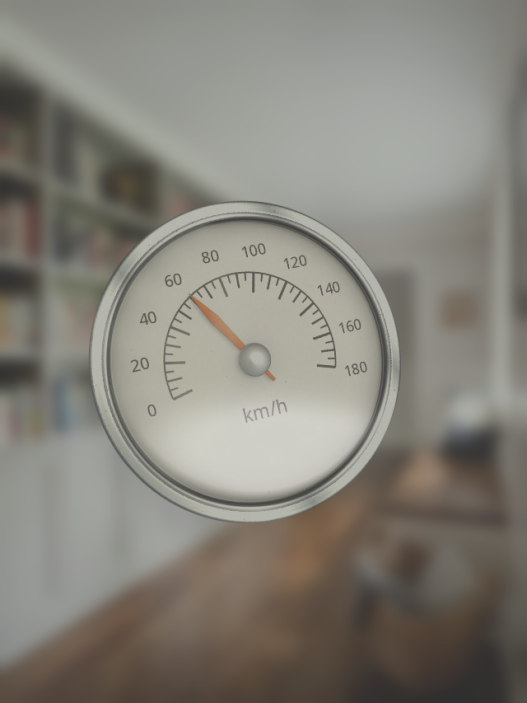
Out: 60km/h
